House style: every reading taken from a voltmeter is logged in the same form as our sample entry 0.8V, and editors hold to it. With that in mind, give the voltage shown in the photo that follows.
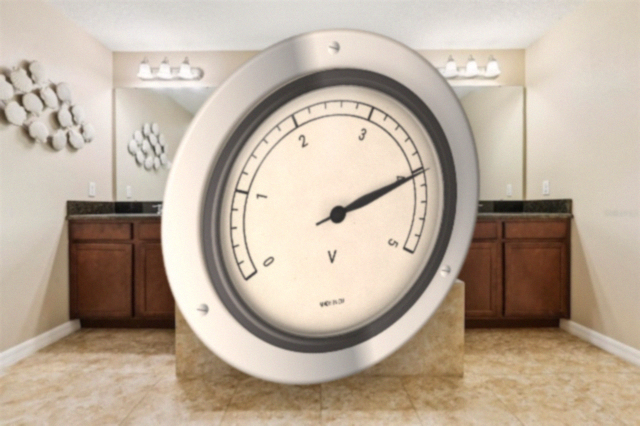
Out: 4V
